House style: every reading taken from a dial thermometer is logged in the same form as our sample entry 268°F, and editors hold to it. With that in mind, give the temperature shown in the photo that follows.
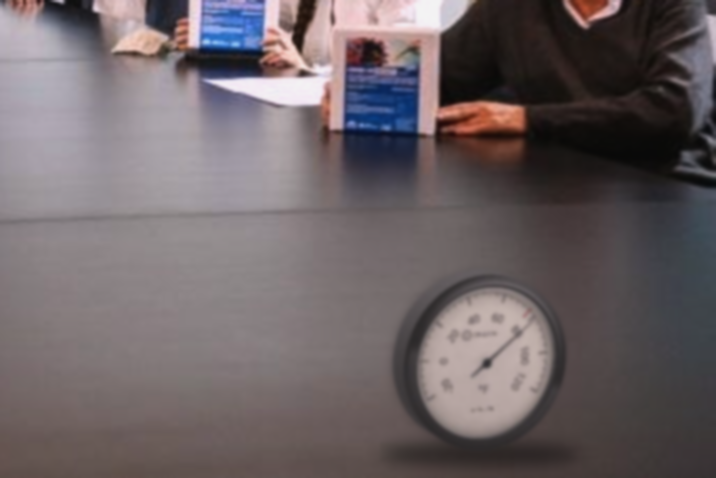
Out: 80°F
